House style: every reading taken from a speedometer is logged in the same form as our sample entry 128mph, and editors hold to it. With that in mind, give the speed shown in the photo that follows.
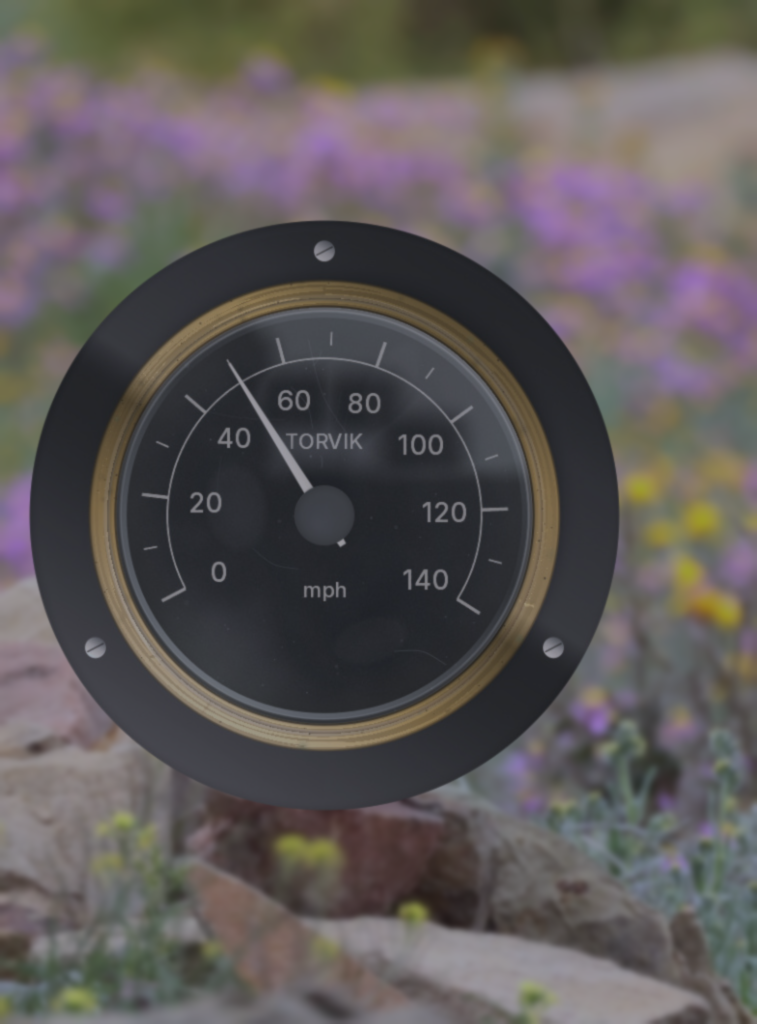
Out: 50mph
